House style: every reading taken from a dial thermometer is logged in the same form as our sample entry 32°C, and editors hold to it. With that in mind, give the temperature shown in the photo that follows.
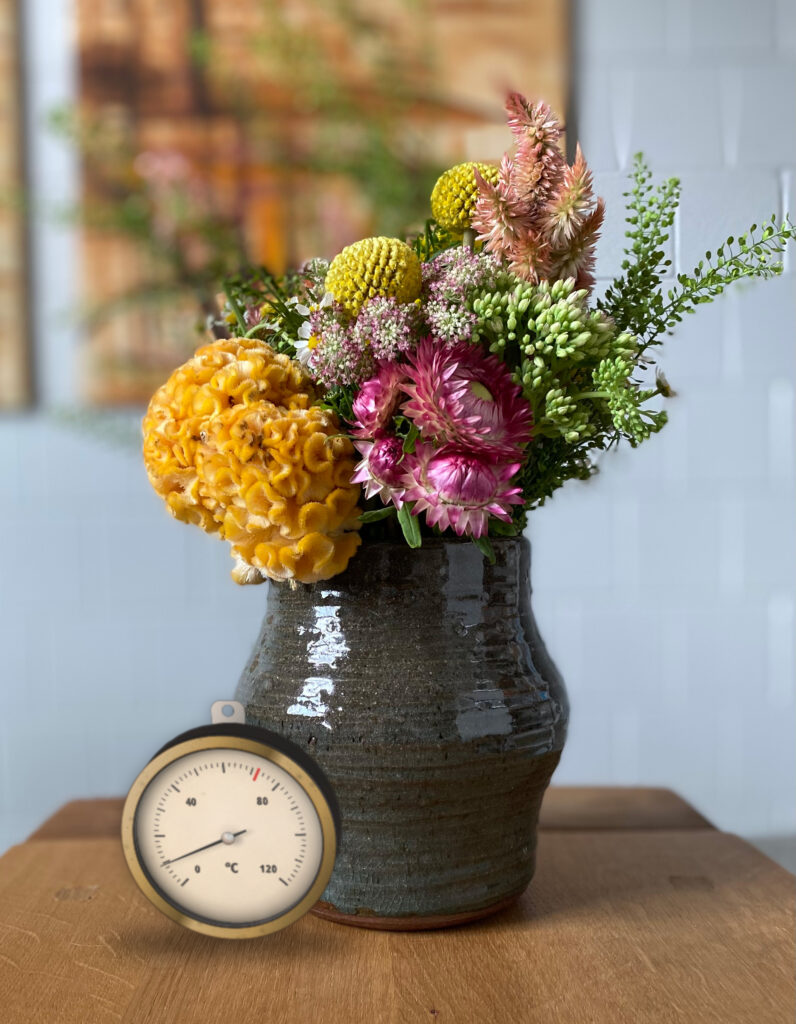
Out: 10°C
